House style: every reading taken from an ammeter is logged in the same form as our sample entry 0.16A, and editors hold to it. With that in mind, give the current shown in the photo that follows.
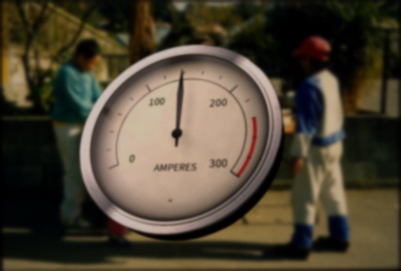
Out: 140A
